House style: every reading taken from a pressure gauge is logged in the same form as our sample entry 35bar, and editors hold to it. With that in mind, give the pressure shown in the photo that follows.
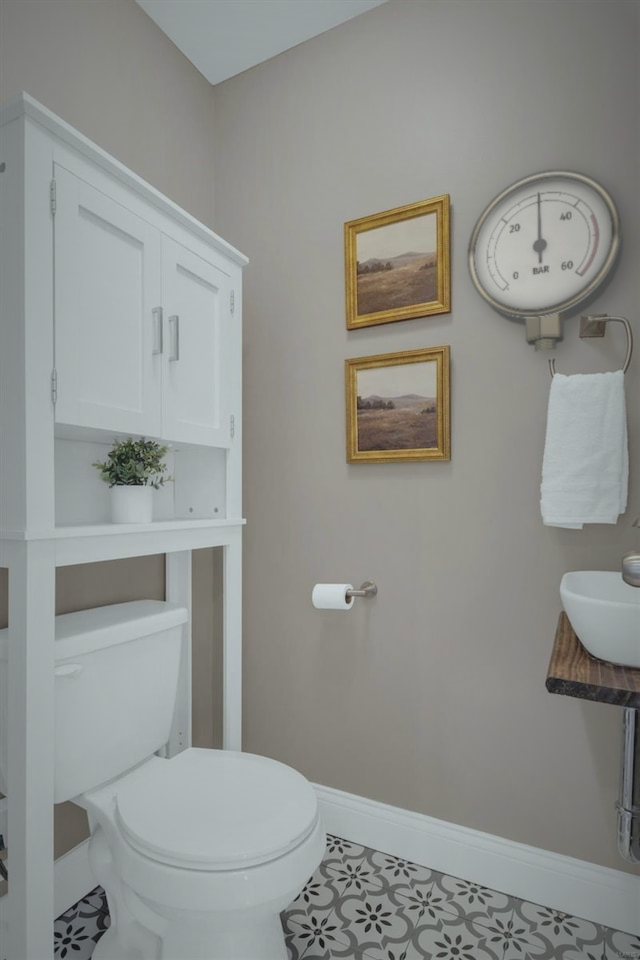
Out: 30bar
